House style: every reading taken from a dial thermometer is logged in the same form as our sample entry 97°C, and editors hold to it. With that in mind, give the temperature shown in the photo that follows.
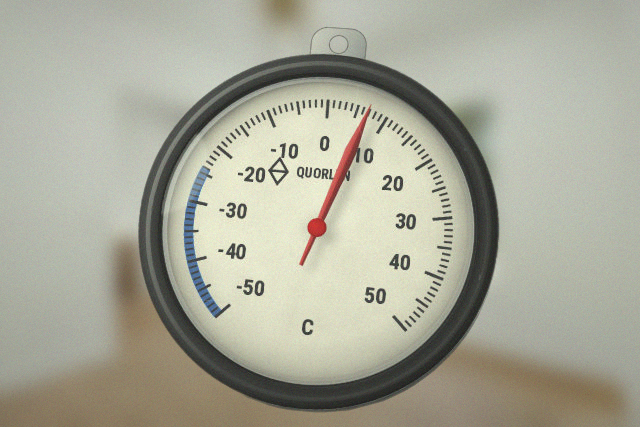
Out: 7°C
